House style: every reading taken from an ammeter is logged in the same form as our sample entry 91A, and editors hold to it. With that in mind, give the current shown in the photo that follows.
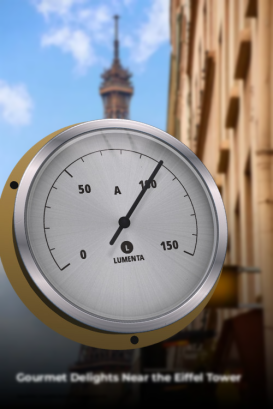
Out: 100A
